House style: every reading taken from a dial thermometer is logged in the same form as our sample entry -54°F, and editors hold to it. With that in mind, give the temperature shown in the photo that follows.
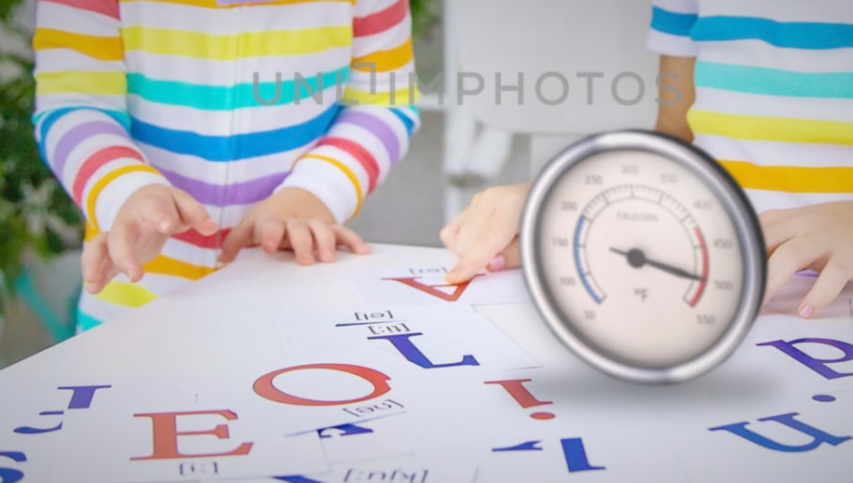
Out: 500°F
